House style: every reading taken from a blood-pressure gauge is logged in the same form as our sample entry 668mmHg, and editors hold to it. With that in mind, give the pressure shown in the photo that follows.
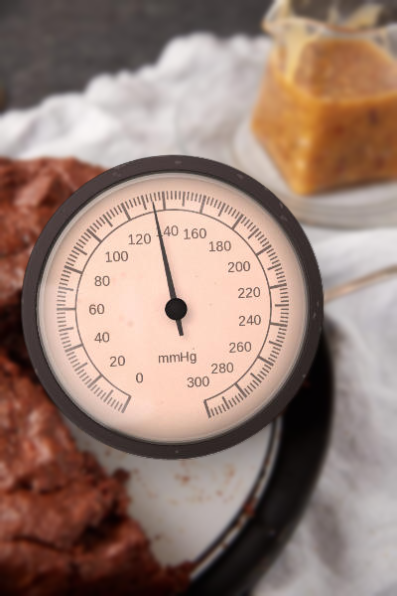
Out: 134mmHg
